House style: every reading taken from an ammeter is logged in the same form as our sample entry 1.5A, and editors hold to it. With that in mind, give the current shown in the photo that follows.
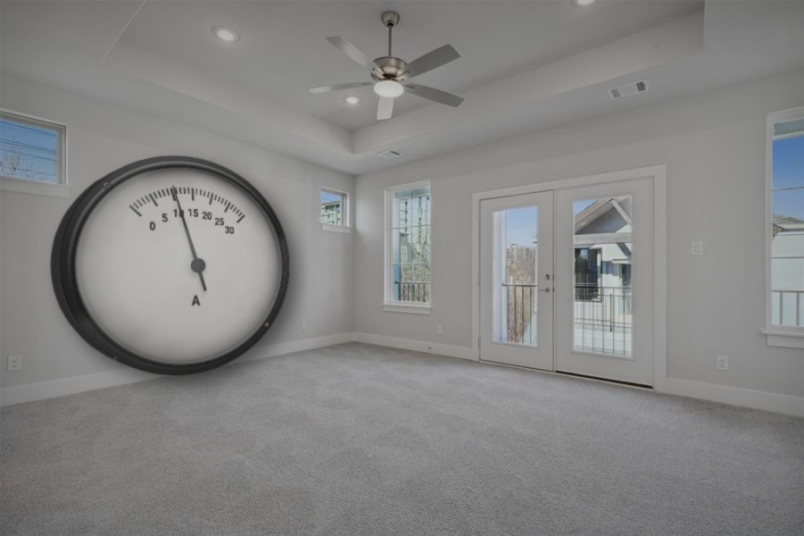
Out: 10A
